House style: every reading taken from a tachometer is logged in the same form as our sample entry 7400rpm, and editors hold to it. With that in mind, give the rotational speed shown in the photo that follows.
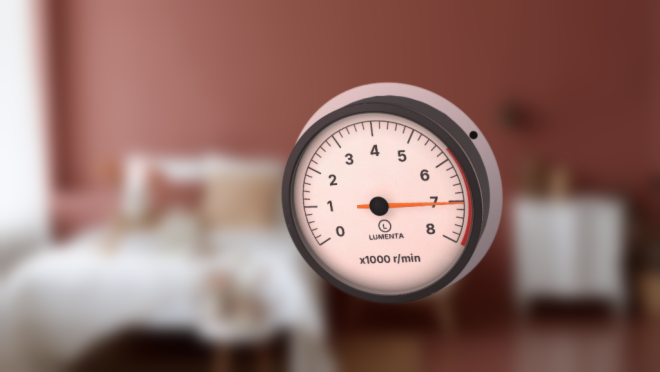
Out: 7000rpm
